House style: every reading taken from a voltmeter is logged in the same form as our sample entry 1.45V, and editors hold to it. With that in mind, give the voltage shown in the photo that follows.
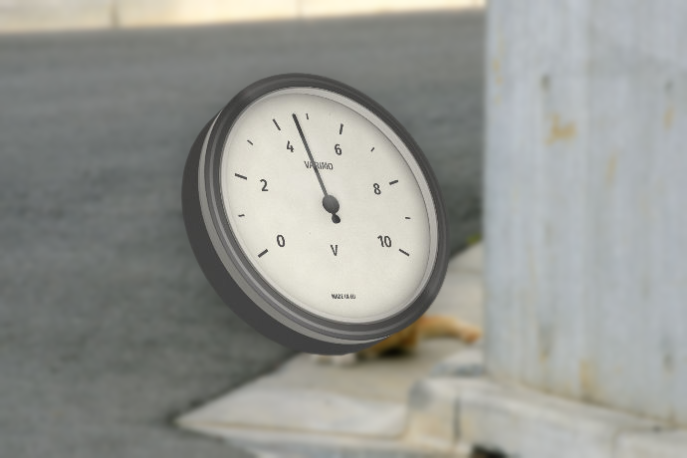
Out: 4.5V
